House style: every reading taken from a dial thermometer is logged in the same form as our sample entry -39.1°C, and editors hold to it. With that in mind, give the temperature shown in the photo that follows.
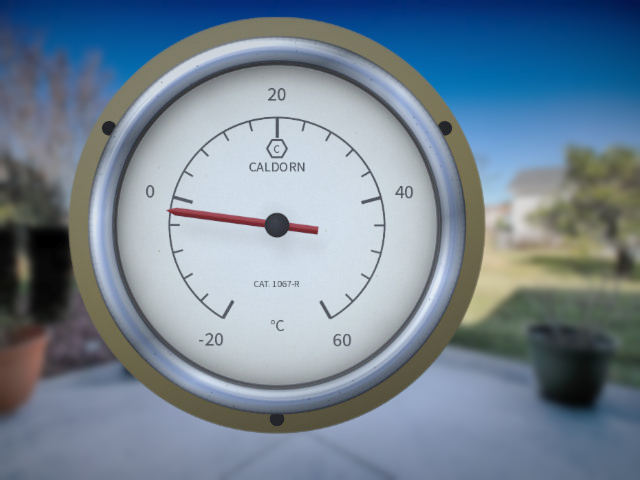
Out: -2°C
